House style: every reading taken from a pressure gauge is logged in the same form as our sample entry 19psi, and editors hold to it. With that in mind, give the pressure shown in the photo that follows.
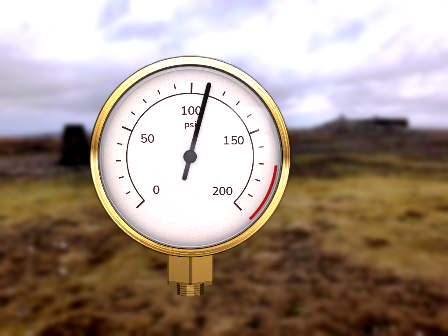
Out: 110psi
